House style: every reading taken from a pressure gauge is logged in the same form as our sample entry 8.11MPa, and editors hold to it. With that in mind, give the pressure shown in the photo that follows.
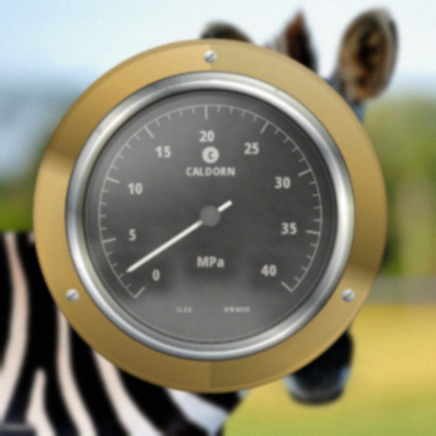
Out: 2MPa
